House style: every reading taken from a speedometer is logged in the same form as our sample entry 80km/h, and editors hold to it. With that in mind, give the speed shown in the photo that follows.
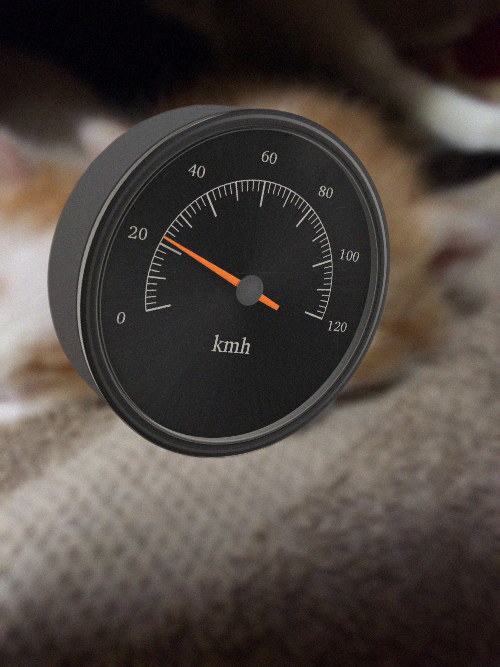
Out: 22km/h
